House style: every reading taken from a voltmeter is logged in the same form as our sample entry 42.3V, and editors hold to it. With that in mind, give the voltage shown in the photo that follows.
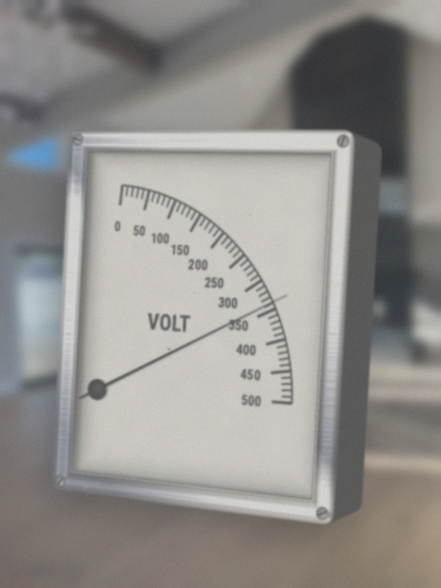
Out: 340V
